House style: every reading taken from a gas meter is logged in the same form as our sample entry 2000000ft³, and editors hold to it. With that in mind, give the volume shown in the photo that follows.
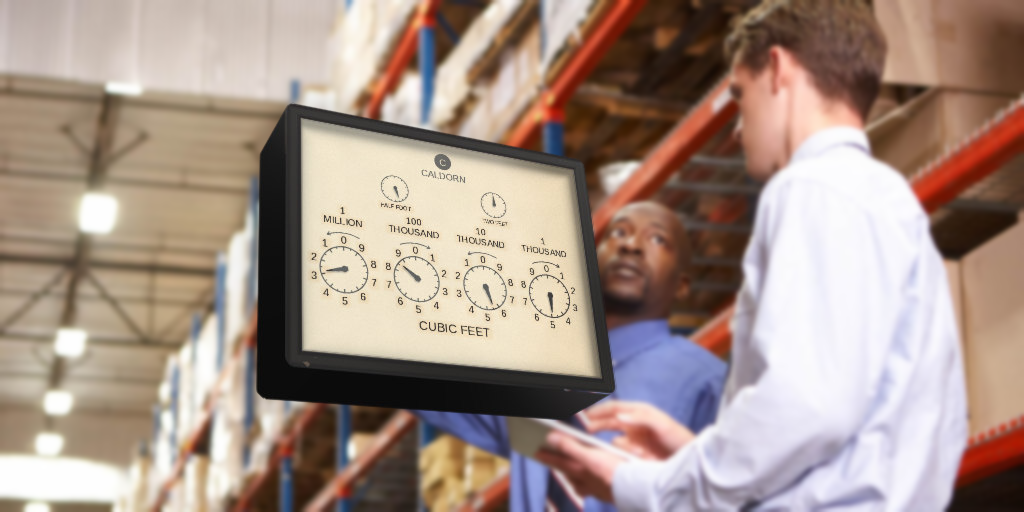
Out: 285500ft³
